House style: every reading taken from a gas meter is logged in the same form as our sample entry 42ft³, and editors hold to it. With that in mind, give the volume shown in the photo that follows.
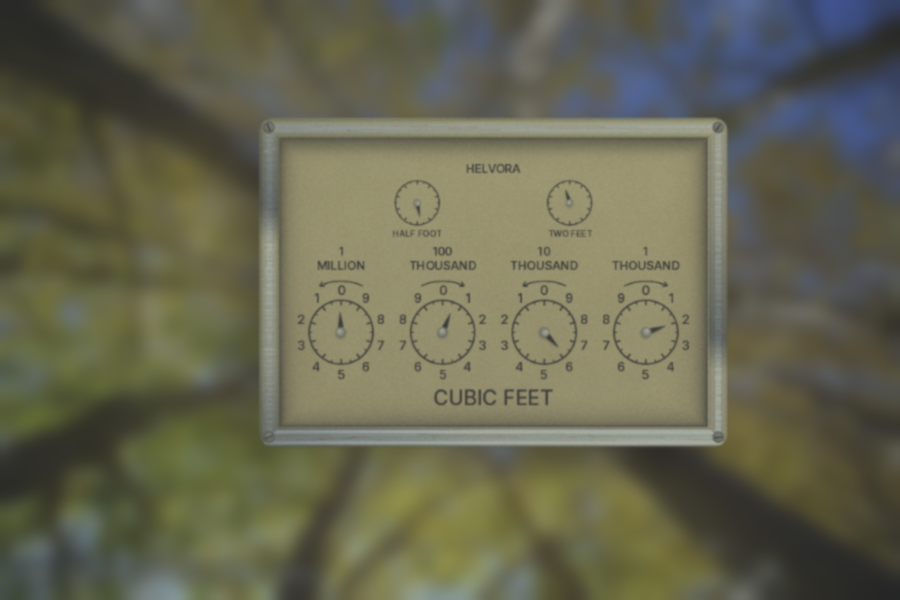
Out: 6200ft³
